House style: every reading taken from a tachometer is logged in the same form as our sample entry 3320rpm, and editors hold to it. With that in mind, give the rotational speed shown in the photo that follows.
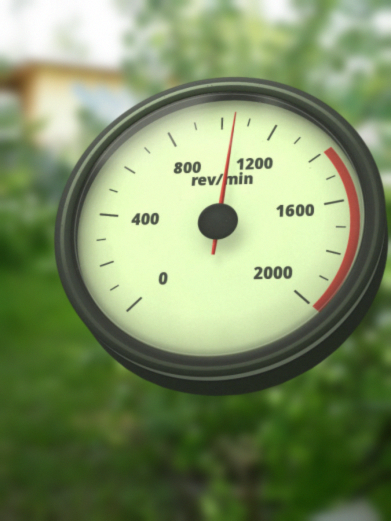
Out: 1050rpm
